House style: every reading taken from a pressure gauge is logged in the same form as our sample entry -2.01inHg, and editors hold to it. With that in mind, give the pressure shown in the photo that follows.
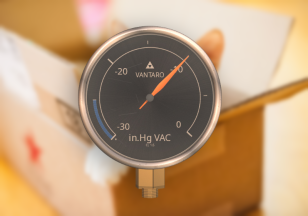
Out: -10inHg
